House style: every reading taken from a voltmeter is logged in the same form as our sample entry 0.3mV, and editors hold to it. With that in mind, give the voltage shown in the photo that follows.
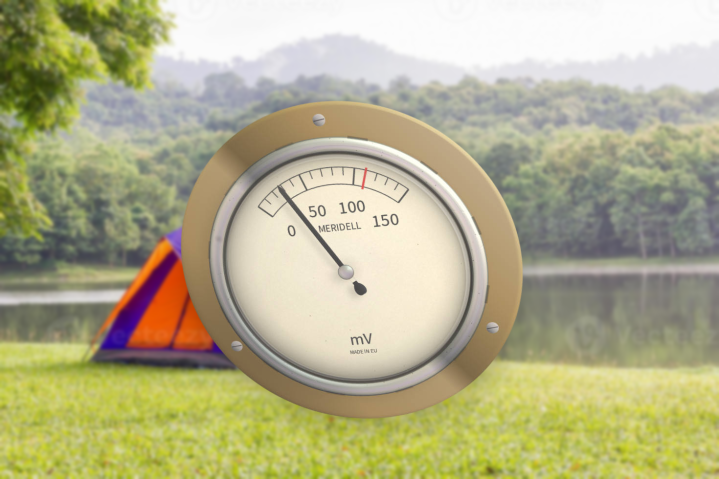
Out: 30mV
